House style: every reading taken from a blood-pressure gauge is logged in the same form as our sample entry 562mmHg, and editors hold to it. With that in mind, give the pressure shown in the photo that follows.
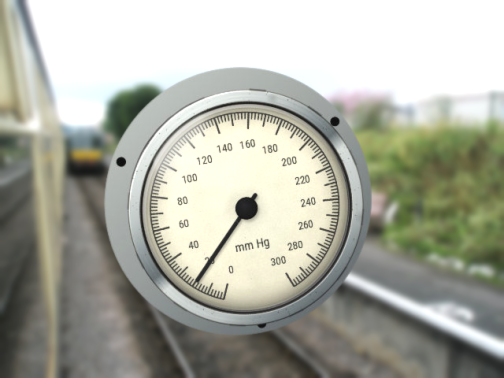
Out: 20mmHg
